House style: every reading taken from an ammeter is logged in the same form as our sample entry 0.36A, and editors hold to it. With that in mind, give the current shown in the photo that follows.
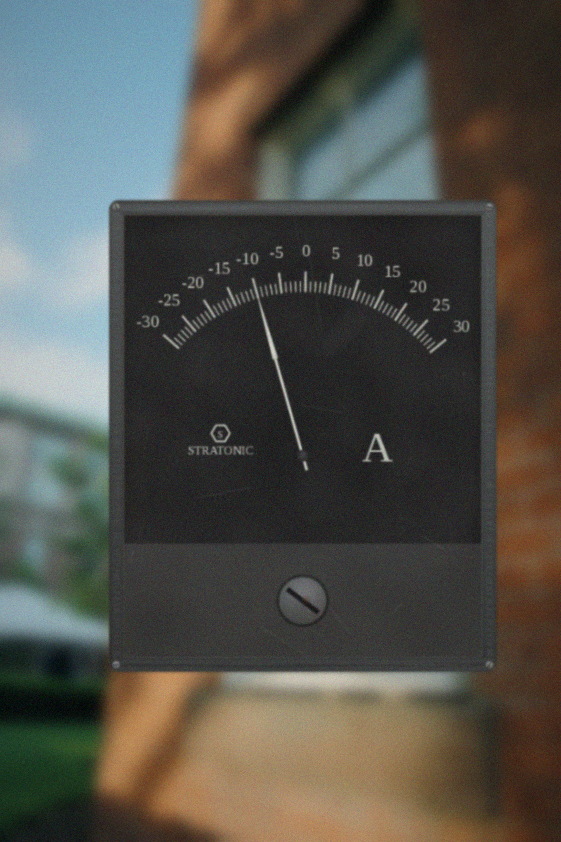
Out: -10A
